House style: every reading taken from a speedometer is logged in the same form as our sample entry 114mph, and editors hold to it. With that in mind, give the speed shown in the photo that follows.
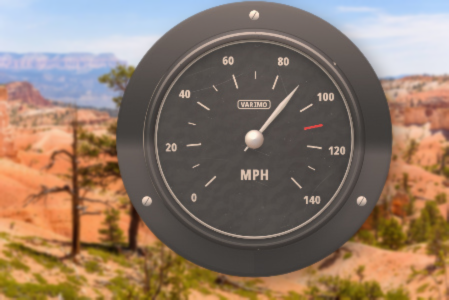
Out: 90mph
